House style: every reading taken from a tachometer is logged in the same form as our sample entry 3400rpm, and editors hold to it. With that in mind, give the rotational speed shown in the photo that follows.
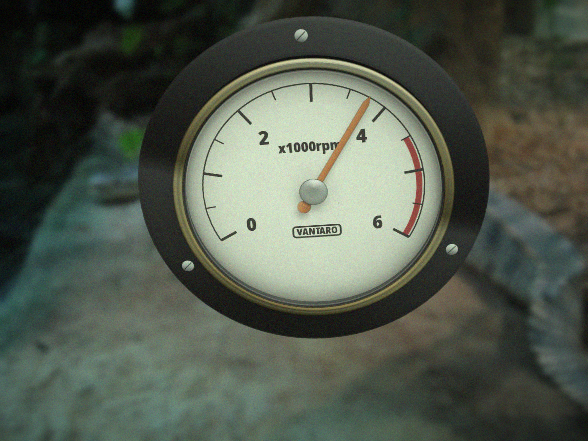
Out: 3750rpm
